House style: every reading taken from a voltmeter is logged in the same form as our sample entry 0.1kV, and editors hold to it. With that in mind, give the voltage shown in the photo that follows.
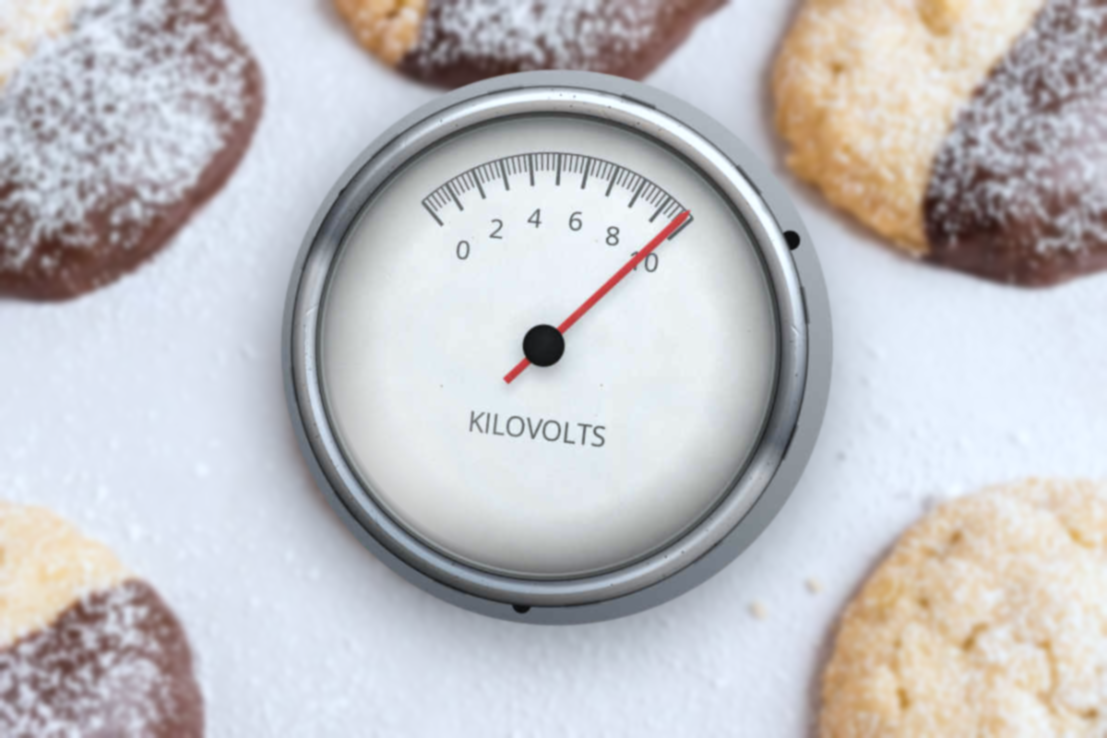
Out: 9.8kV
